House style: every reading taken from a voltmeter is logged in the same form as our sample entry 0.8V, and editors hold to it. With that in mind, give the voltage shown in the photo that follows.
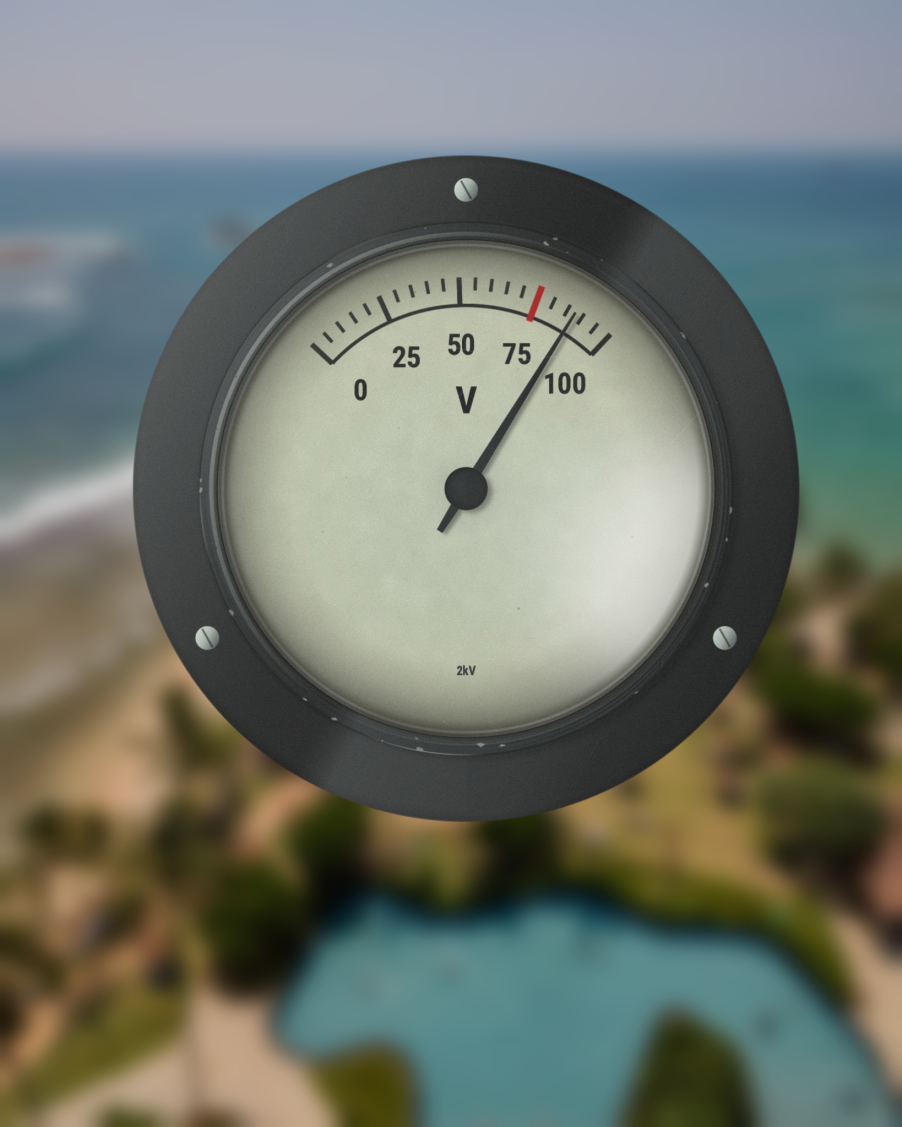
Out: 87.5V
